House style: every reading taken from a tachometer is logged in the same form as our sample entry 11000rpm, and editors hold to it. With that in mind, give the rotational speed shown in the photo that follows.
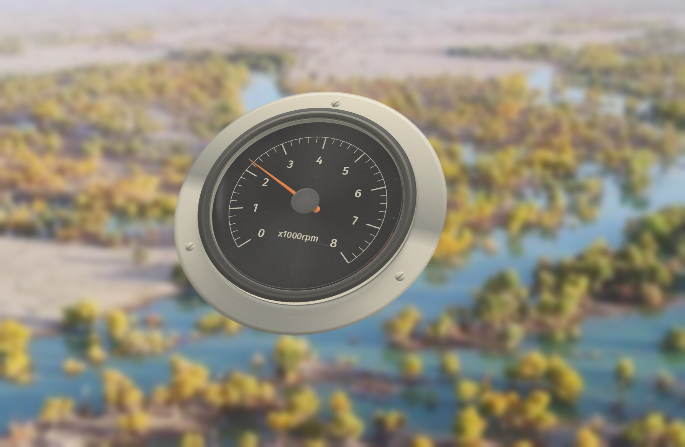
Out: 2200rpm
